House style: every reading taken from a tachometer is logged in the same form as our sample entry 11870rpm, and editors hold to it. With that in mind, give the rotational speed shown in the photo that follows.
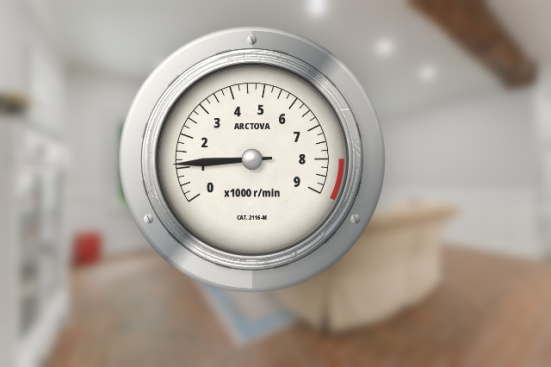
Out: 1125rpm
